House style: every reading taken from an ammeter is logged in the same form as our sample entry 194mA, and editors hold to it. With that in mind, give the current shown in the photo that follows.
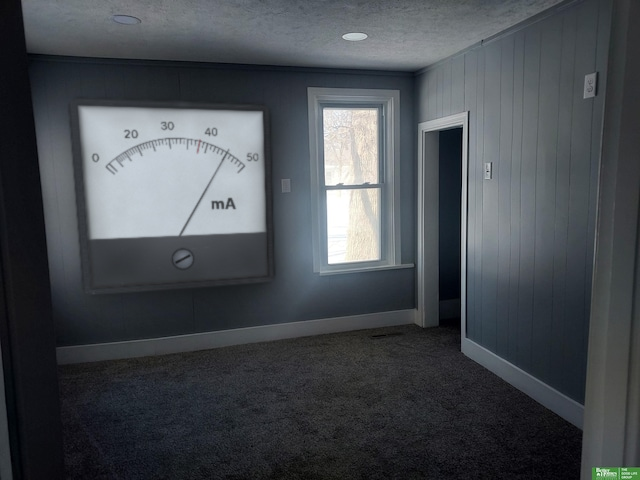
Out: 45mA
